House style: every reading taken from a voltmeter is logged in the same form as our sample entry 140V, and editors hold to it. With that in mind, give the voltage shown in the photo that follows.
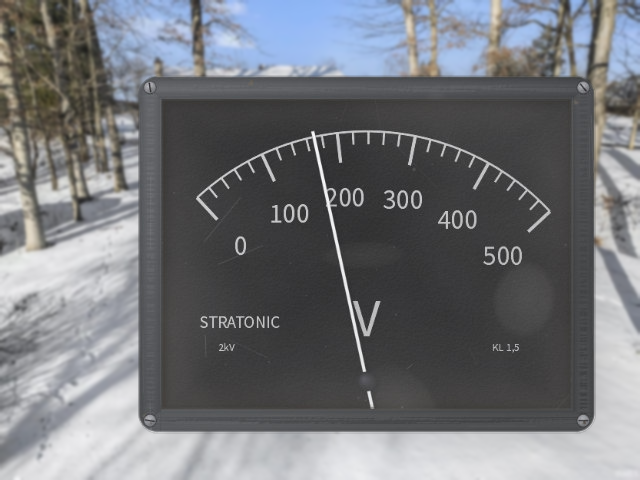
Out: 170V
